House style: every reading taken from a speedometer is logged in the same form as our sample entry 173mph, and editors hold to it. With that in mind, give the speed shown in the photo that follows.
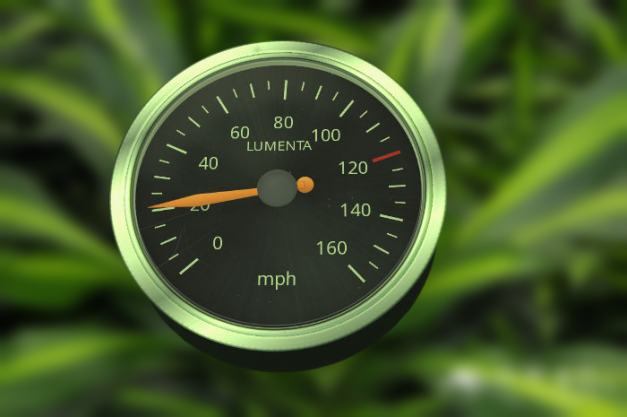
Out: 20mph
